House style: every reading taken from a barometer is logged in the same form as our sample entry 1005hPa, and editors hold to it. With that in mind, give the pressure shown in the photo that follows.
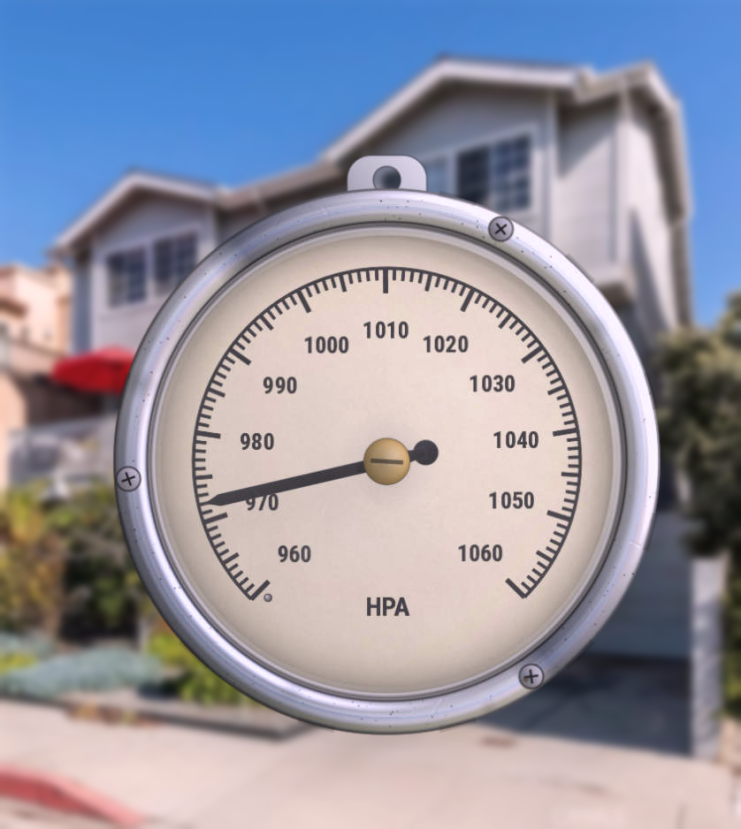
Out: 972hPa
